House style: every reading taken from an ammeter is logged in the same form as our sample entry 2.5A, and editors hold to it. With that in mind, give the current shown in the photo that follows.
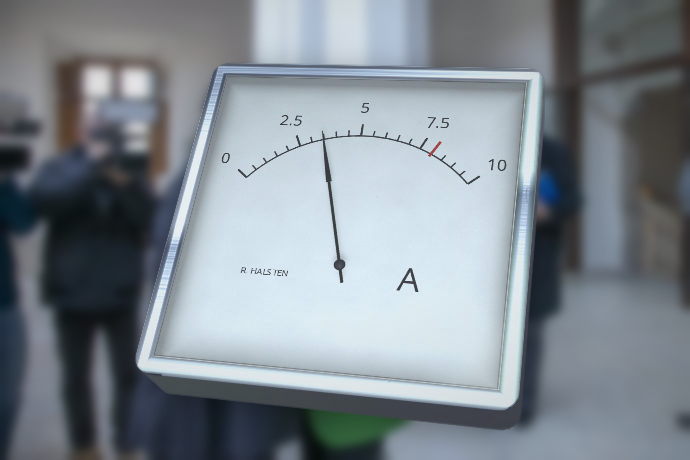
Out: 3.5A
